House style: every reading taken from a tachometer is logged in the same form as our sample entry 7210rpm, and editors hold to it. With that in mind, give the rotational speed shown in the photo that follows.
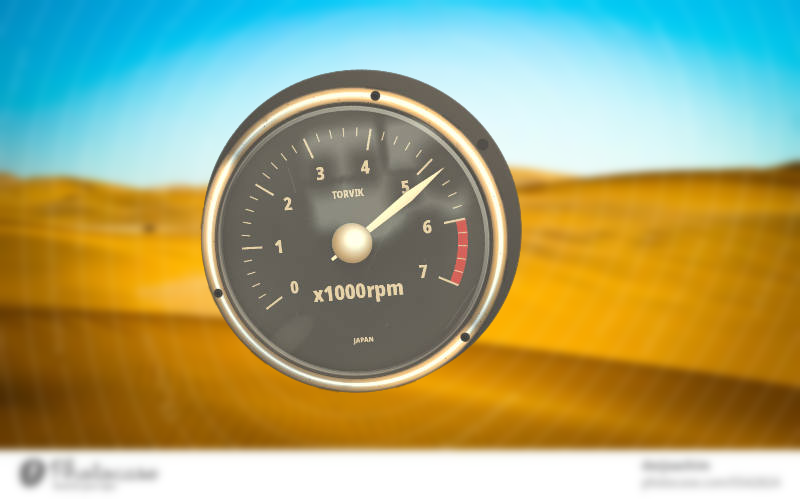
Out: 5200rpm
